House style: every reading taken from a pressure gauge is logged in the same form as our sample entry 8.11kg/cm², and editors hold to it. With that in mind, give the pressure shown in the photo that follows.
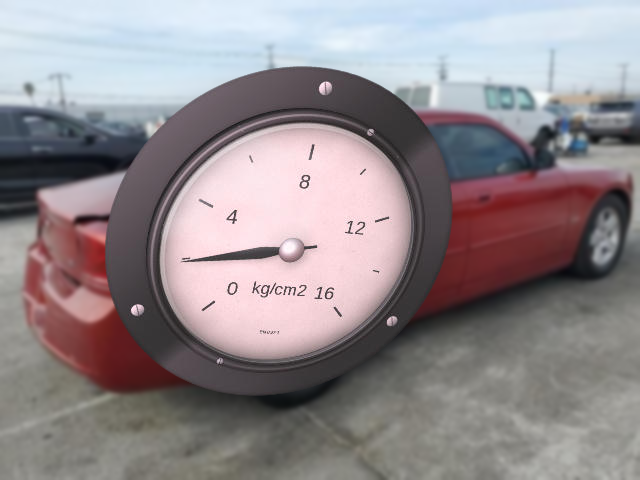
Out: 2kg/cm²
